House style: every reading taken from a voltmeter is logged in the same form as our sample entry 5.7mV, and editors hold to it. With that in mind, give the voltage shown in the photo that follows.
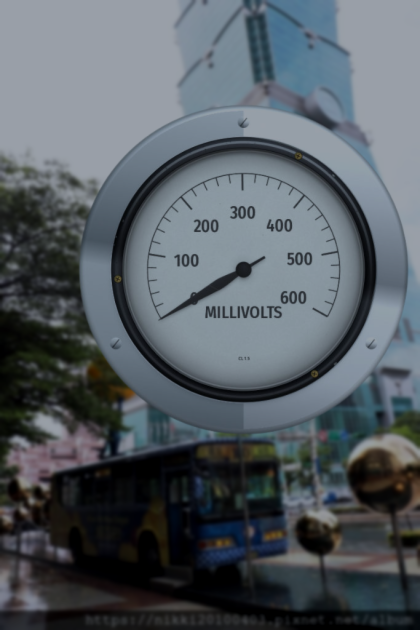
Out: 0mV
